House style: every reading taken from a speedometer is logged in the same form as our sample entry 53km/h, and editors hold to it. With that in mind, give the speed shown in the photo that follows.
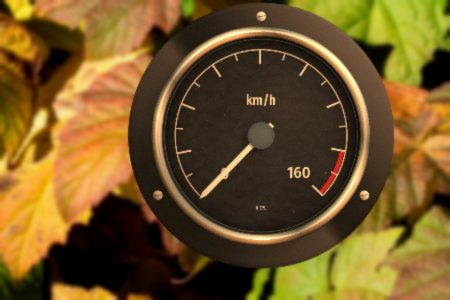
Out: 0km/h
